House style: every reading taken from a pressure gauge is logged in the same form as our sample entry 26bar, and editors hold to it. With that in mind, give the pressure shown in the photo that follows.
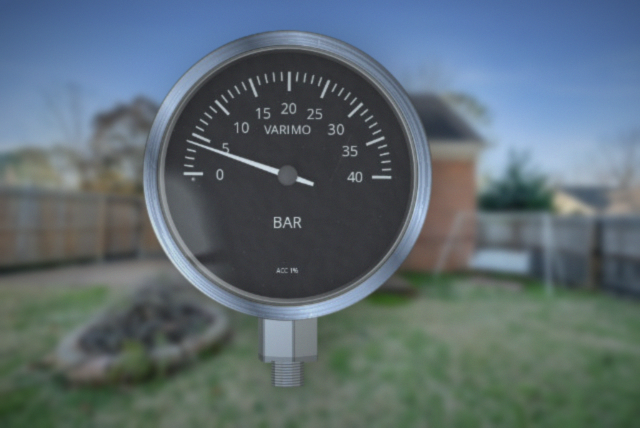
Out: 4bar
